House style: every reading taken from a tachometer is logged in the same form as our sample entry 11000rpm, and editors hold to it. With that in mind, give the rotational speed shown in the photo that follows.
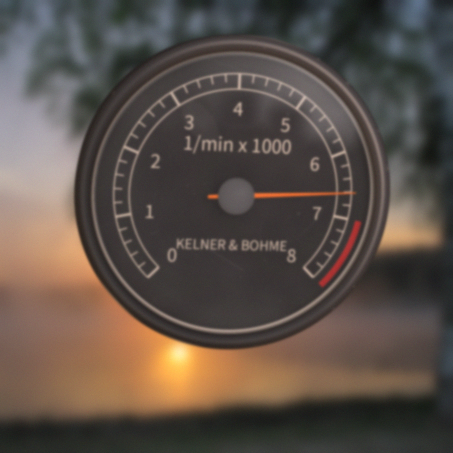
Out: 6600rpm
